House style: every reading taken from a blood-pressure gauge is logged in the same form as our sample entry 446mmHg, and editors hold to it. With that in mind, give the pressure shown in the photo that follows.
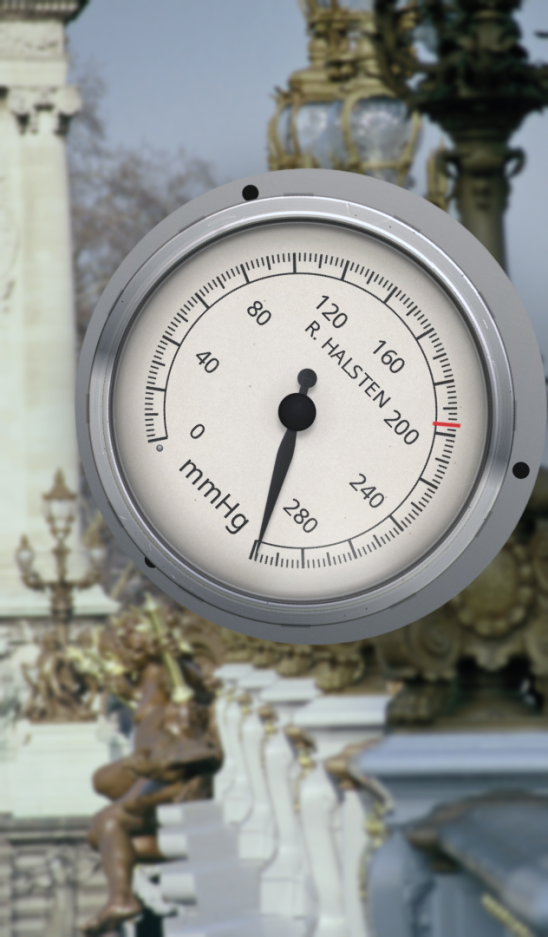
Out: 298mmHg
